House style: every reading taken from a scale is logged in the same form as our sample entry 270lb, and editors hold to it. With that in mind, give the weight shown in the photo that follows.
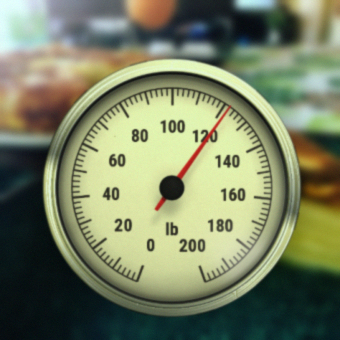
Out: 122lb
